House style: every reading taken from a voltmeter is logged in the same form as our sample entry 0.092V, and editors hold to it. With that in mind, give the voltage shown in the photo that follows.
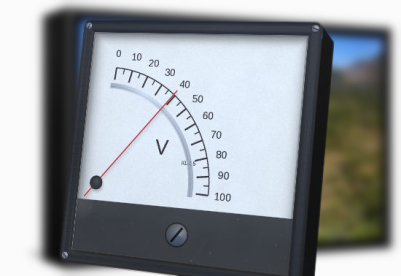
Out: 40V
